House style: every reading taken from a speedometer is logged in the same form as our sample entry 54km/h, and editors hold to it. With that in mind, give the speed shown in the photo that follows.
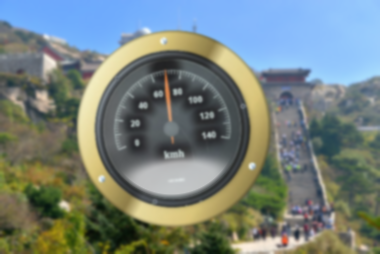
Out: 70km/h
